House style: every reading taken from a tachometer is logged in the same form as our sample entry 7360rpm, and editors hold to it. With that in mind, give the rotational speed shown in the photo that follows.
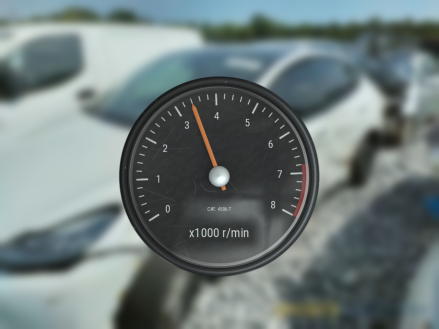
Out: 3400rpm
